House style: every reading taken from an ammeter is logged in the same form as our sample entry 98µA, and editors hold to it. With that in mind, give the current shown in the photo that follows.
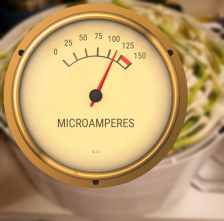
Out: 112.5µA
